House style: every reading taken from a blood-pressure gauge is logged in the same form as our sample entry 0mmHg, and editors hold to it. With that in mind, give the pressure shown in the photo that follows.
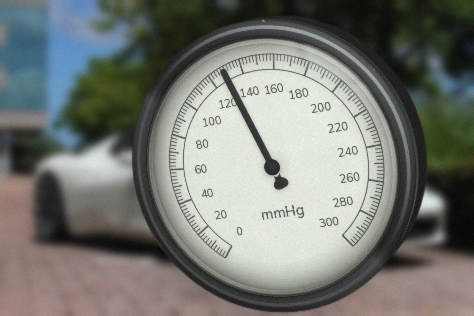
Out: 130mmHg
